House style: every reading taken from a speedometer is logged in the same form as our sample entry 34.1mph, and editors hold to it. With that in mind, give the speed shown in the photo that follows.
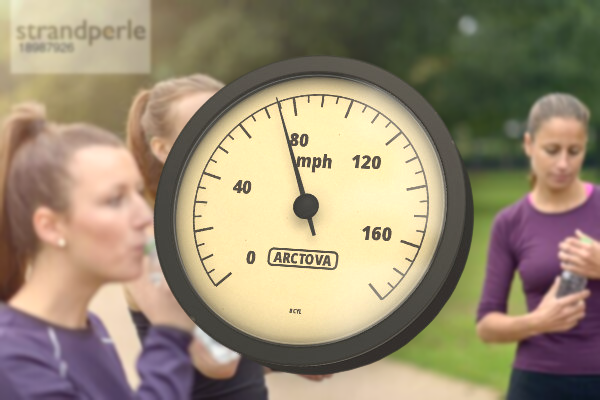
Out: 75mph
